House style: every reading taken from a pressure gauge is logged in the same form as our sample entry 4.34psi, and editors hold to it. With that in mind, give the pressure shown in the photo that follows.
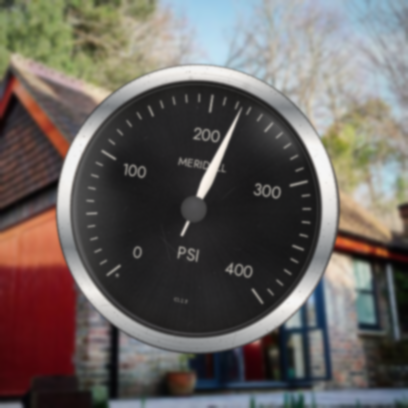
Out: 225psi
